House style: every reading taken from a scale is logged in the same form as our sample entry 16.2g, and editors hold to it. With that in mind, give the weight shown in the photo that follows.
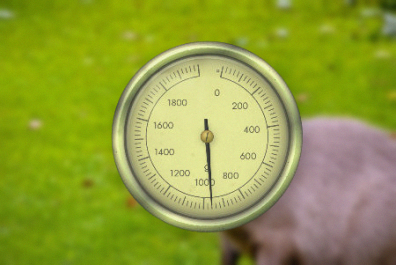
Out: 960g
